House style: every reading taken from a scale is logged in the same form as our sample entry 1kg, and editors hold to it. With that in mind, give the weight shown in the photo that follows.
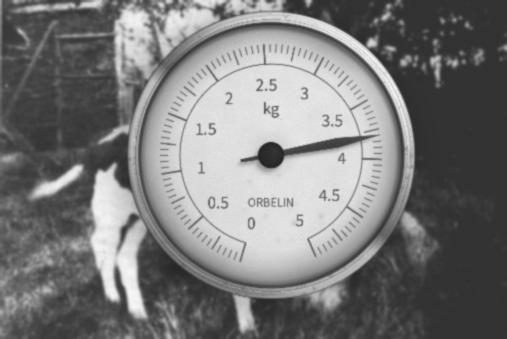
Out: 3.8kg
